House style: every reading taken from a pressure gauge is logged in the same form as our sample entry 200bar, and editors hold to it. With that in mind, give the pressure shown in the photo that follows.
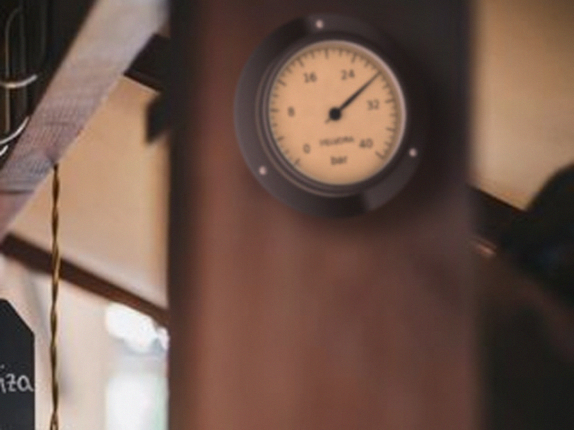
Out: 28bar
